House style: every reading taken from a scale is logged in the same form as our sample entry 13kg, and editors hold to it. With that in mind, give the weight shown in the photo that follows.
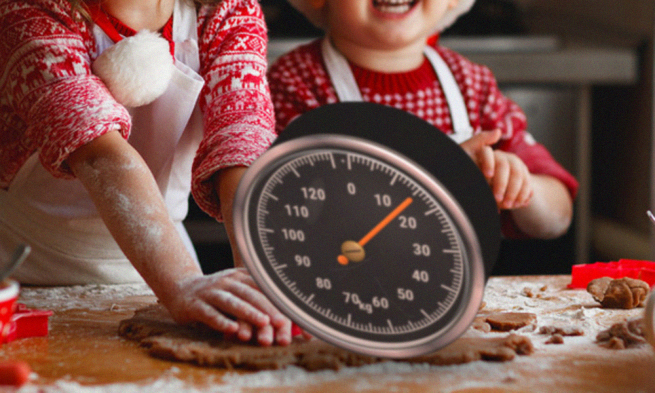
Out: 15kg
